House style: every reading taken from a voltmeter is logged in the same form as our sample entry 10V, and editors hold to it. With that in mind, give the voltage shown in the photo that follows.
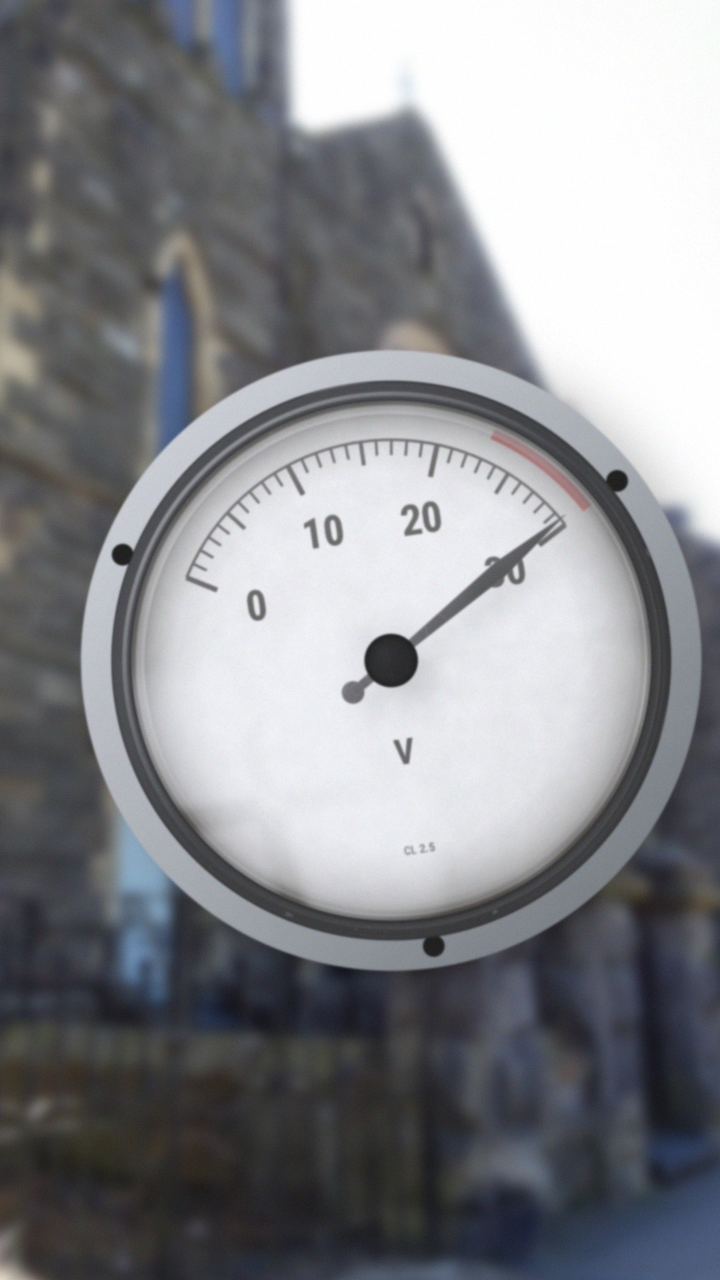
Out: 29.5V
